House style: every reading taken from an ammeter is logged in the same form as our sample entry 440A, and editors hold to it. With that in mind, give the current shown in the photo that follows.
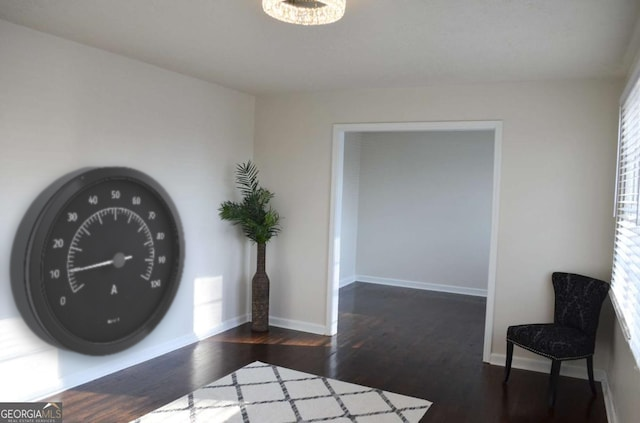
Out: 10A
